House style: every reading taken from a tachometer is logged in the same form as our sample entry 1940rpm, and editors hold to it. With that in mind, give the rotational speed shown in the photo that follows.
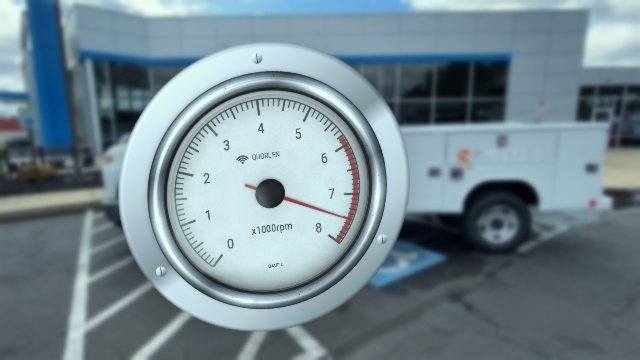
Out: 7500rpm
